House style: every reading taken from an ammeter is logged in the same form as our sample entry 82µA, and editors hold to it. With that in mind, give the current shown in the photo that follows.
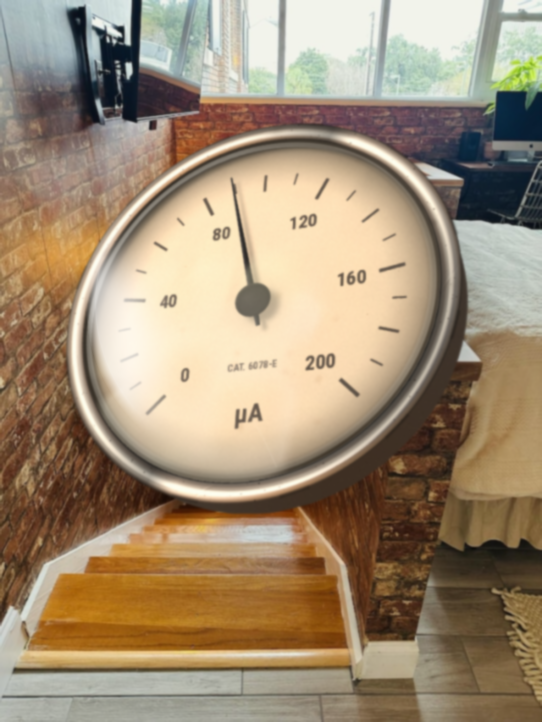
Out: 90µA
